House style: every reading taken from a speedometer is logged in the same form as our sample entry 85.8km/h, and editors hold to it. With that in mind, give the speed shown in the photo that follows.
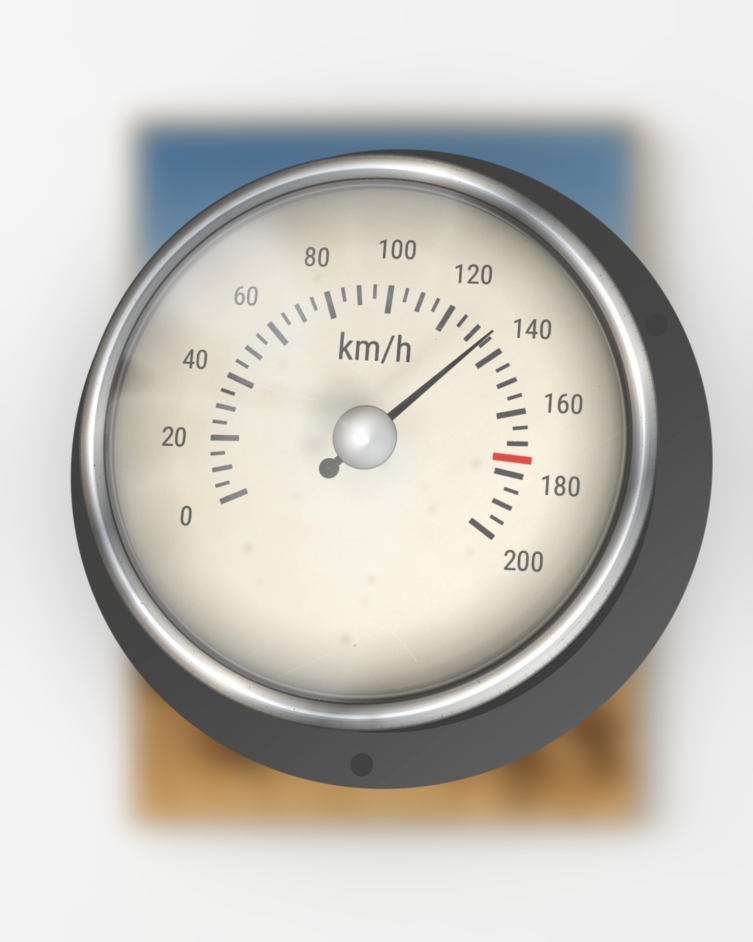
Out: 135km/h
